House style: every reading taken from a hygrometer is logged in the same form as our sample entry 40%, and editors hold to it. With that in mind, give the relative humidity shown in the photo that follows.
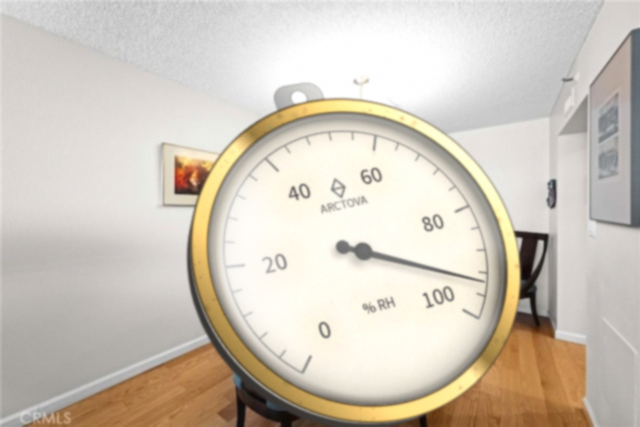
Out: 94%
